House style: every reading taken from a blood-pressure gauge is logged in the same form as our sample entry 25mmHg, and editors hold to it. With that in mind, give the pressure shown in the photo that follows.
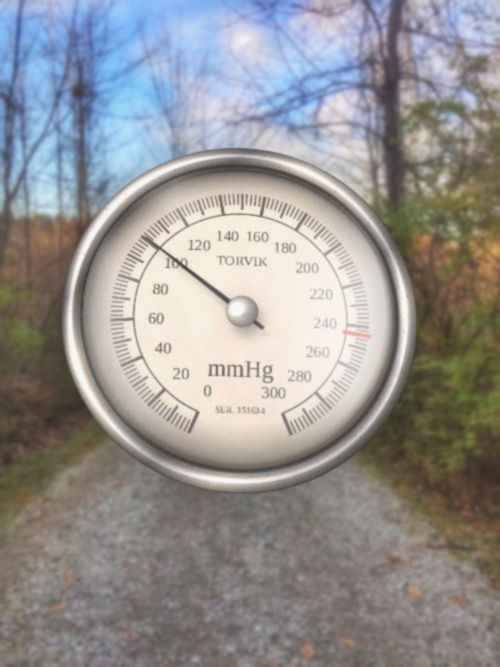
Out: 100mmHg
